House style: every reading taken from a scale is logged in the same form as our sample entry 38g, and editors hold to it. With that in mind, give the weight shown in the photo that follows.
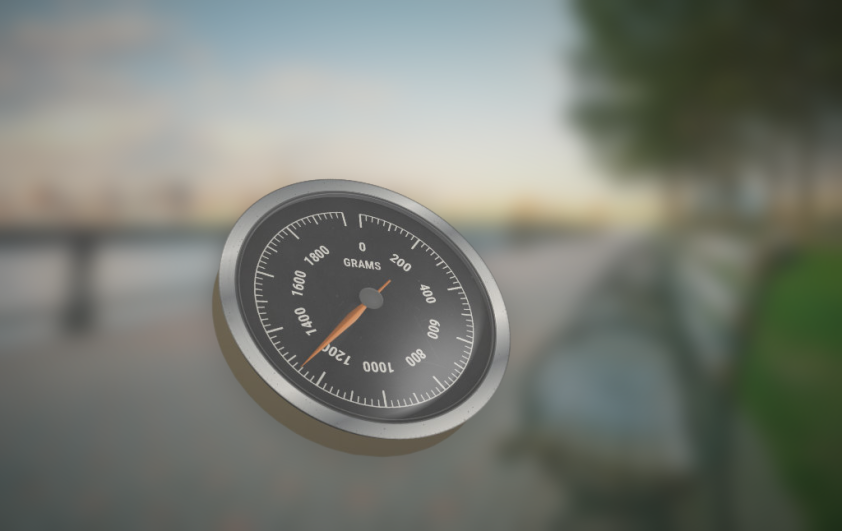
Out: 1260g
